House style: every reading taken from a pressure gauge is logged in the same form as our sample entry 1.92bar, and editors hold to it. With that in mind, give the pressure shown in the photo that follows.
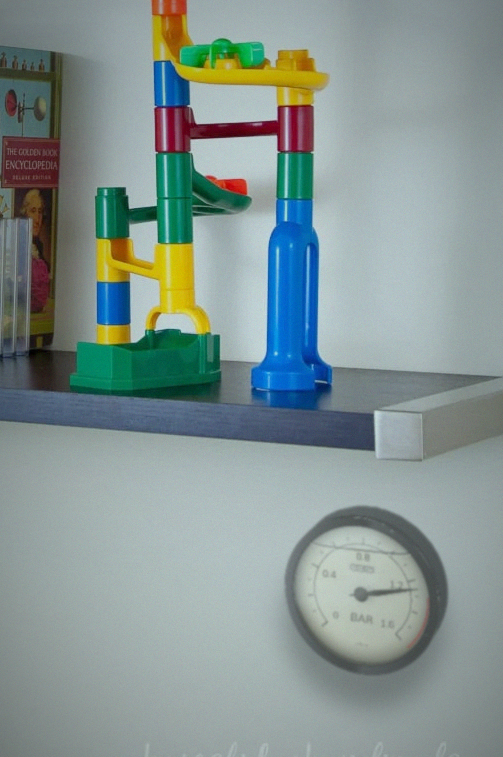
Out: 1.25bar
